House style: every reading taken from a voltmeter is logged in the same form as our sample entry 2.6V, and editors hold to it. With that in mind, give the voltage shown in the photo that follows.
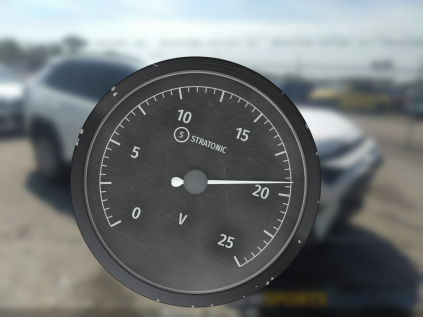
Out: 19.25V
